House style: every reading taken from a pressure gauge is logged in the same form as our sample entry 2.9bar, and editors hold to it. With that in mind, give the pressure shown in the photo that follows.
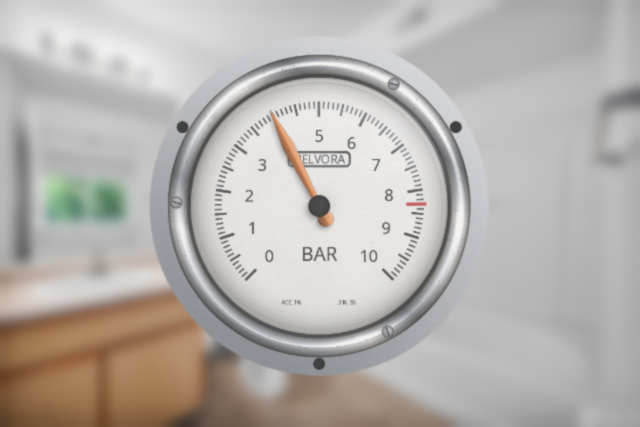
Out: 4bar
